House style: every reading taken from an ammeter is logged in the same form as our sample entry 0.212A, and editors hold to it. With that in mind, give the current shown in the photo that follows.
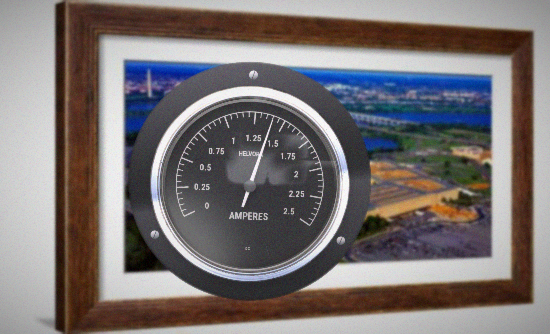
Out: 1.4A
